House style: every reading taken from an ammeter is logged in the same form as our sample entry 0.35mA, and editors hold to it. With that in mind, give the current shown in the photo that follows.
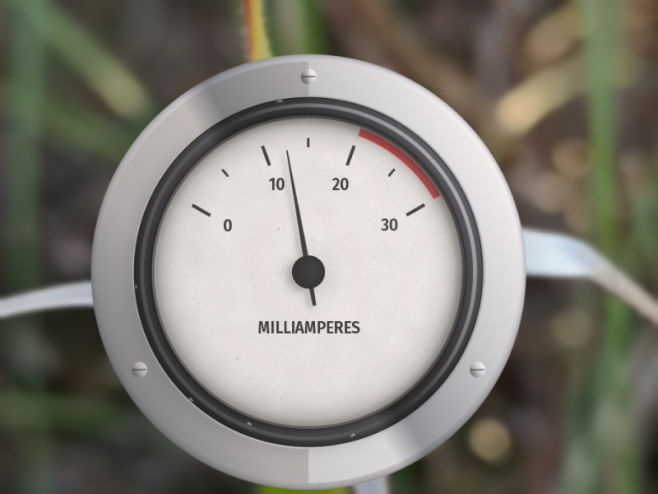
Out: 12.5mA
